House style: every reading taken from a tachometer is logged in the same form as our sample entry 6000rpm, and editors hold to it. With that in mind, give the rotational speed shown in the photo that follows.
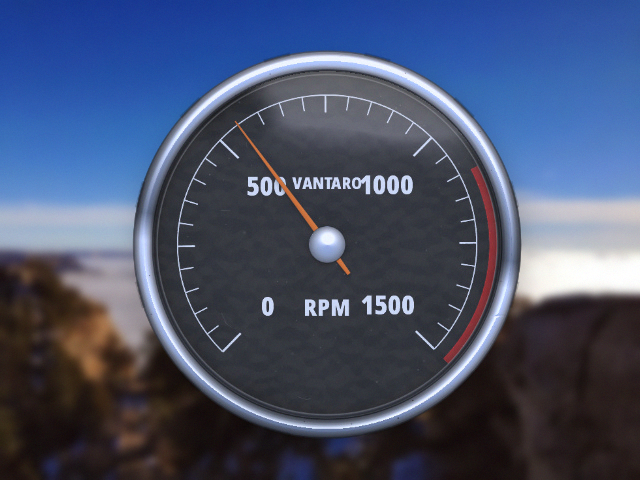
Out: 550rpm
